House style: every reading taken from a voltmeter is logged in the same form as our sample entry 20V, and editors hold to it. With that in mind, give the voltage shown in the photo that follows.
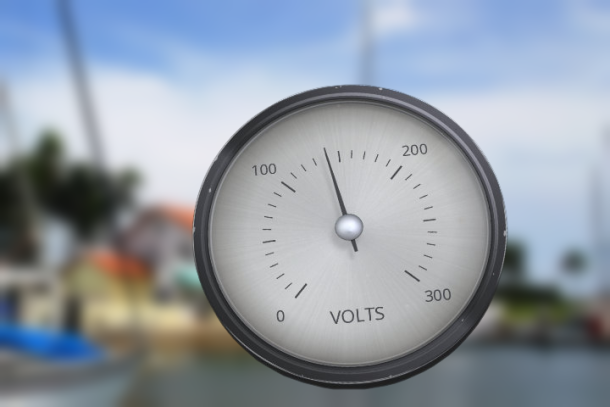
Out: 140V
